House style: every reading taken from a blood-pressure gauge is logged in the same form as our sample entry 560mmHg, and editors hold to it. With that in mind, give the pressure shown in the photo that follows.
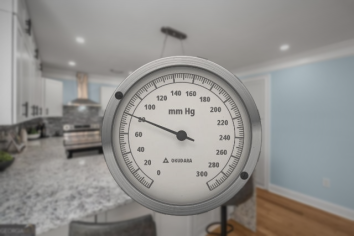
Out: 80mmHg
